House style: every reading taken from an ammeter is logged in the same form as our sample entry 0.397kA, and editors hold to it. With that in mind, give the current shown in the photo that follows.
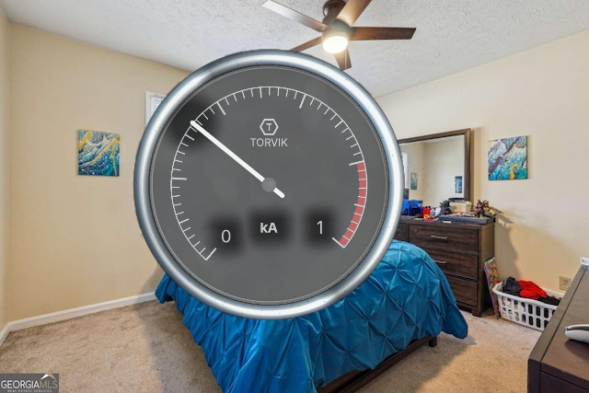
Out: 0.33kA
